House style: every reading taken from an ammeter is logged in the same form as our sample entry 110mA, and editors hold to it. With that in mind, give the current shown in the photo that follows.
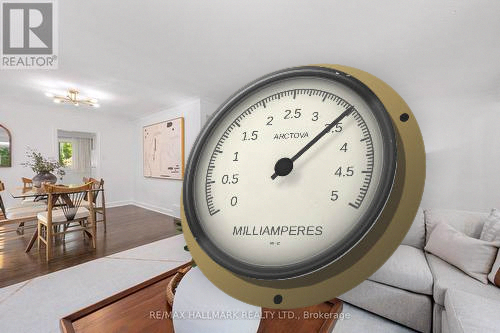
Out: 3.5mA
